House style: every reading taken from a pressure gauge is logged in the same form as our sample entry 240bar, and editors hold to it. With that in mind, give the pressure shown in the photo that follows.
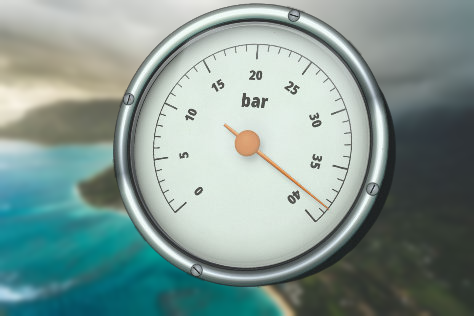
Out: 38.5bar
